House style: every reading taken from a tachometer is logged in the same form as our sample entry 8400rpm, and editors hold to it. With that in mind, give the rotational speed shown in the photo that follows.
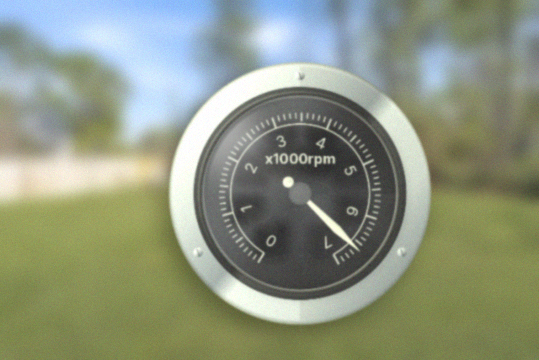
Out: 6600rpm
